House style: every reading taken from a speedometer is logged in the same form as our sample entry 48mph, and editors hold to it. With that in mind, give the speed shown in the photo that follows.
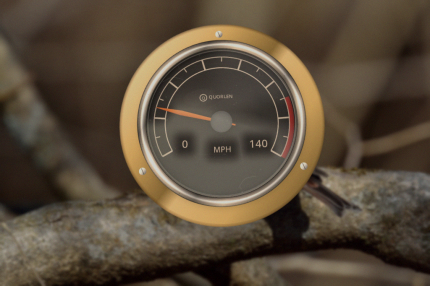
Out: 25mph
